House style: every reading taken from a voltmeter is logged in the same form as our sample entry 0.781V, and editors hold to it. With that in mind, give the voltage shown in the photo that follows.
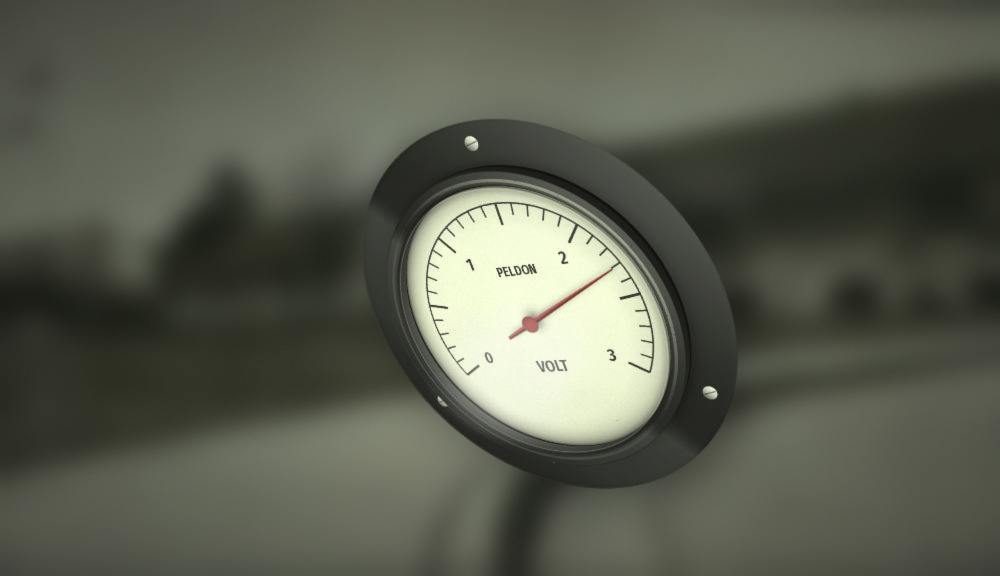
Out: 2.3V
